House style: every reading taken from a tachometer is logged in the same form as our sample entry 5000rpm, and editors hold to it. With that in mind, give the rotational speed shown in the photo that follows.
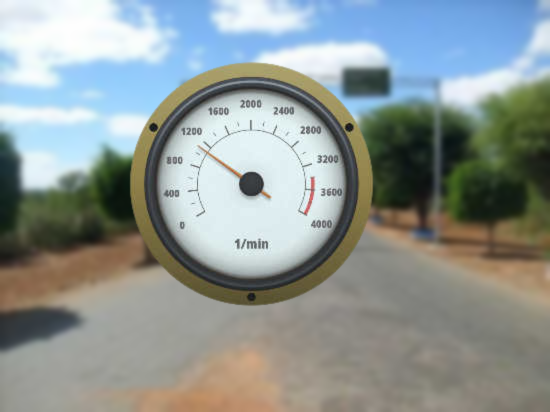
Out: 1100rpm
